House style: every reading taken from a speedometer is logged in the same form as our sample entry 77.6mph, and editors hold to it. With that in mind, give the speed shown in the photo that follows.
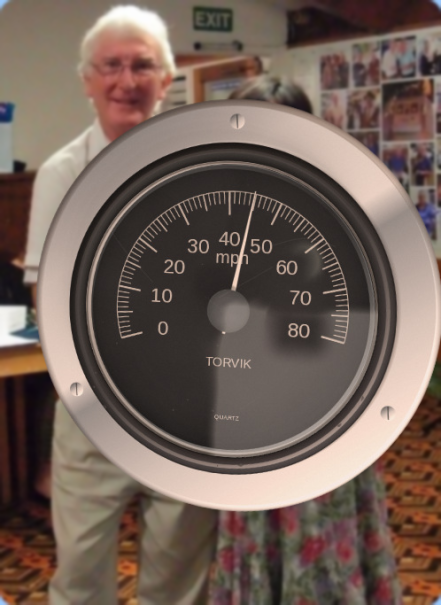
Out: 45mph
